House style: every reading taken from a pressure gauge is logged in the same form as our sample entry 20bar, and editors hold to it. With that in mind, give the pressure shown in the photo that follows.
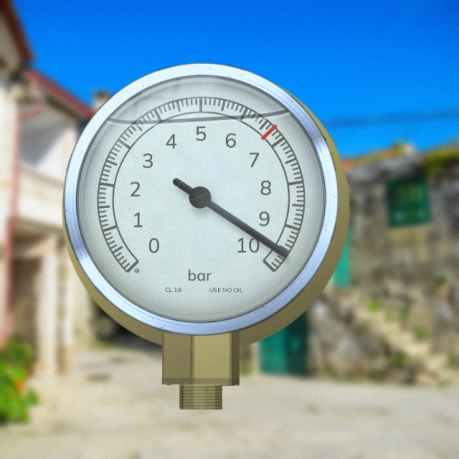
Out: 9.6bar
